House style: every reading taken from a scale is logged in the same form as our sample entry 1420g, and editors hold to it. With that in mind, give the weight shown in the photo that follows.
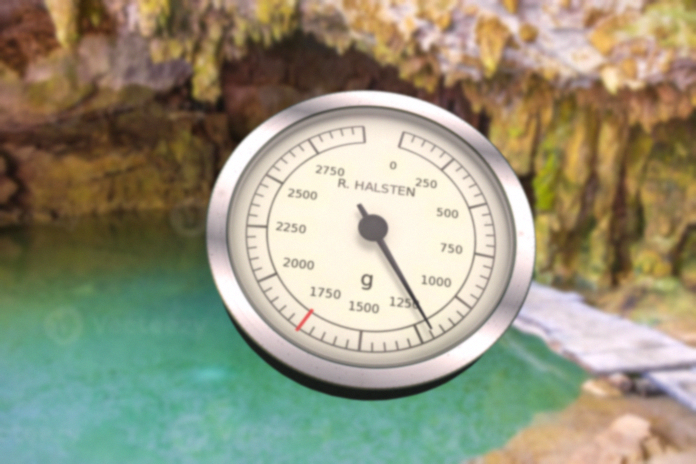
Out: 1200g
